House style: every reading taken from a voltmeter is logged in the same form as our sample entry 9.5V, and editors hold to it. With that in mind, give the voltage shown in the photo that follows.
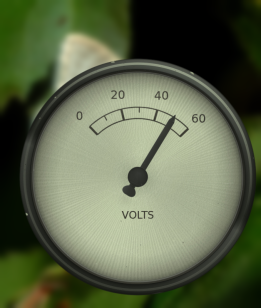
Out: 50V
